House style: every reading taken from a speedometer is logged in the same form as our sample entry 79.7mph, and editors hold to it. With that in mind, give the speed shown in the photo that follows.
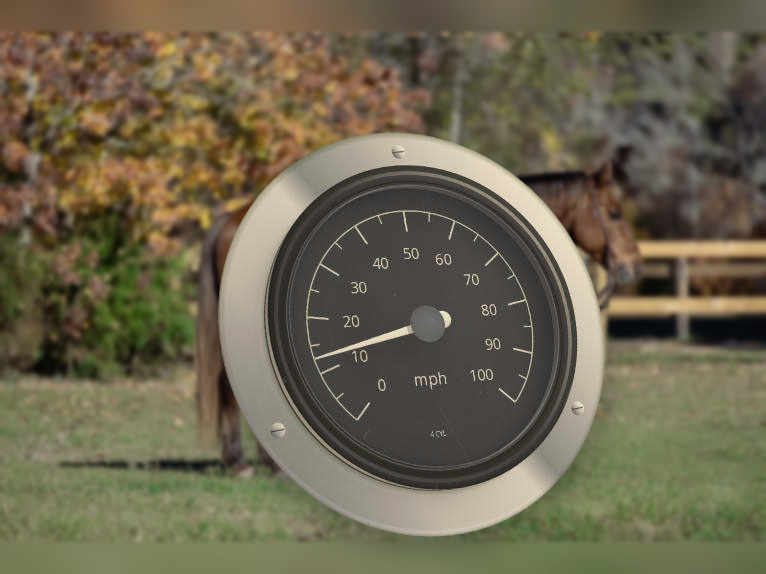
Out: 12.5mph
